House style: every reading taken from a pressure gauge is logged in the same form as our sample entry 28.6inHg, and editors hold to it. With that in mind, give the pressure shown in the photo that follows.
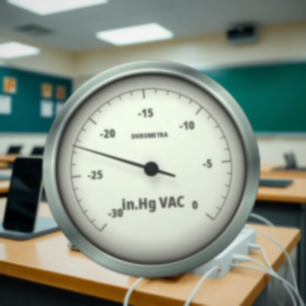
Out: -22.5inHg
